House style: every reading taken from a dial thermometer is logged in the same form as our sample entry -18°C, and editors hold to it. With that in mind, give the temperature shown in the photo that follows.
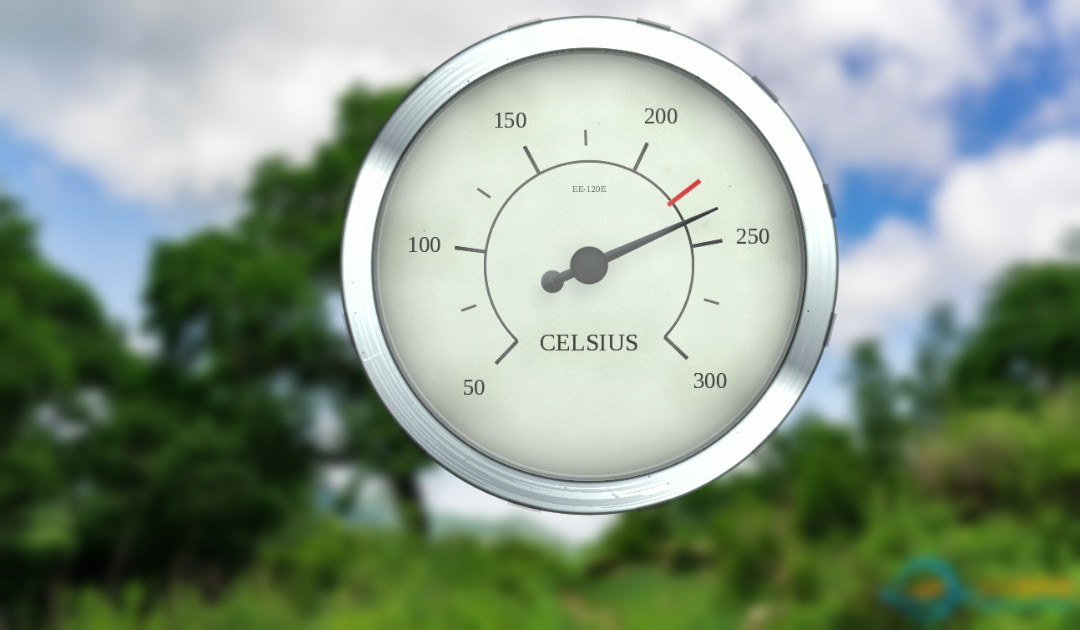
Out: 237.5°C
